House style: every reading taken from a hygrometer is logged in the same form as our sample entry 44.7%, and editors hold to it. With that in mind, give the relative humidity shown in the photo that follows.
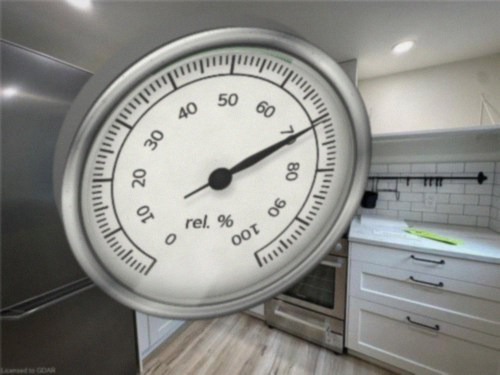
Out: 70%
